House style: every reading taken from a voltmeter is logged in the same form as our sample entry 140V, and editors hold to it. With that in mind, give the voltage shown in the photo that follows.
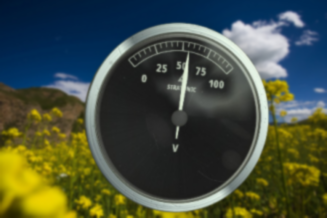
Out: 55V
